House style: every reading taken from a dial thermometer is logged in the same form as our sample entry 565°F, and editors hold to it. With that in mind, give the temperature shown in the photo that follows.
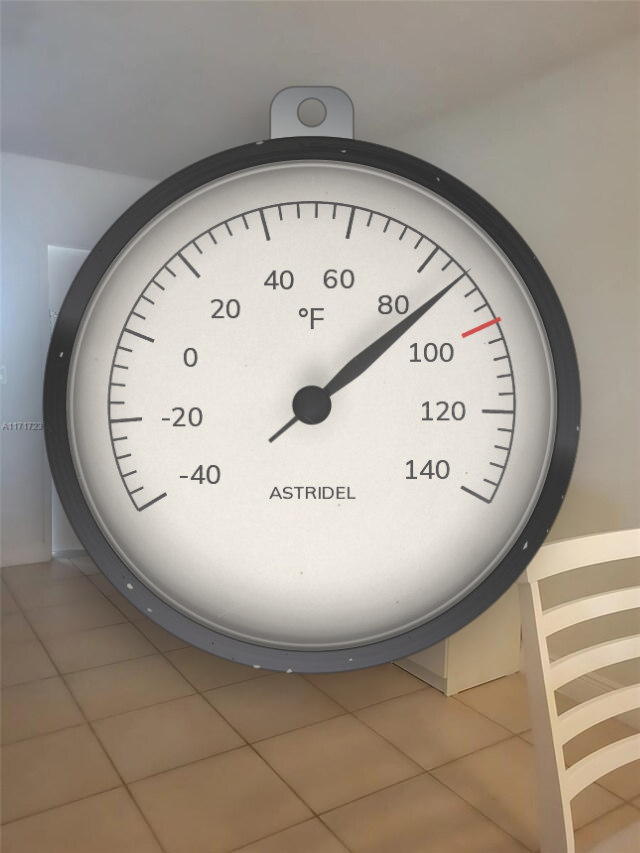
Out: 88°F
